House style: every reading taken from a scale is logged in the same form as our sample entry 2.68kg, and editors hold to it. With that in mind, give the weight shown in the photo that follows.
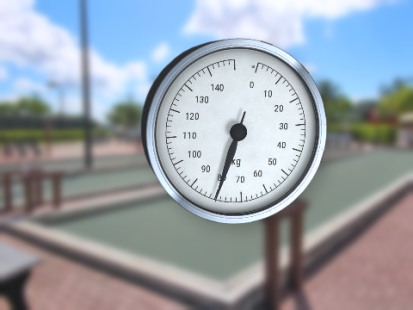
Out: 80kg
